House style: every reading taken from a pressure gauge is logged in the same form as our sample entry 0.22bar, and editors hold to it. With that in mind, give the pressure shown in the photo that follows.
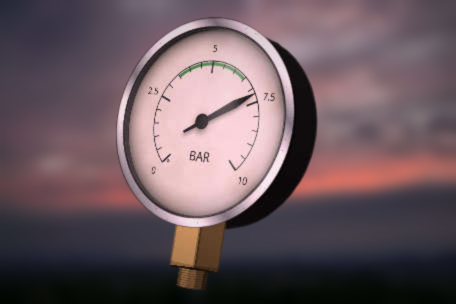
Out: 7.25bar
